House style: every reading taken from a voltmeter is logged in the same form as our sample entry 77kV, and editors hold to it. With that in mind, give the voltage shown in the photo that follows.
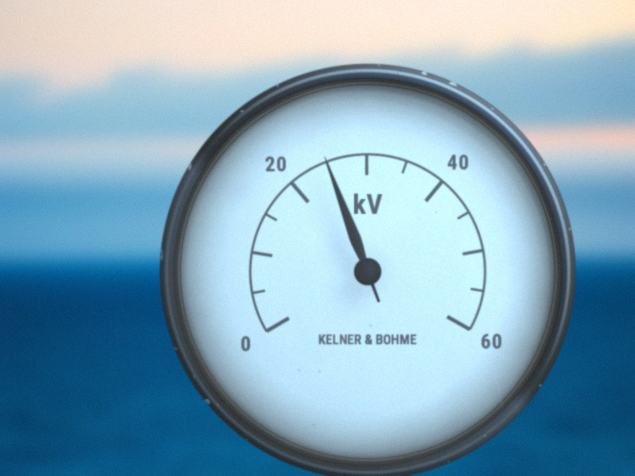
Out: 25kV
